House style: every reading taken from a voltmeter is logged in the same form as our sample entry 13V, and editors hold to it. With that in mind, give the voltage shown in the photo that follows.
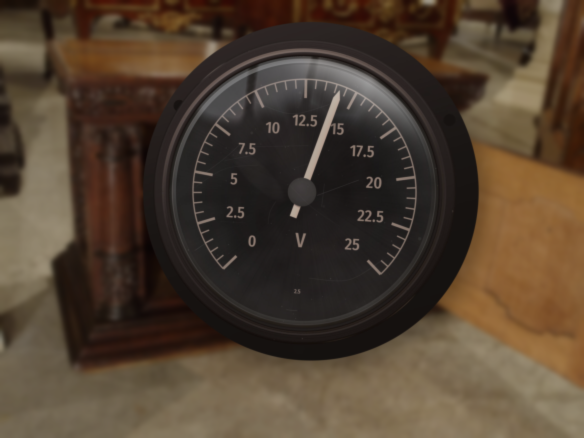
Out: 14.25V
